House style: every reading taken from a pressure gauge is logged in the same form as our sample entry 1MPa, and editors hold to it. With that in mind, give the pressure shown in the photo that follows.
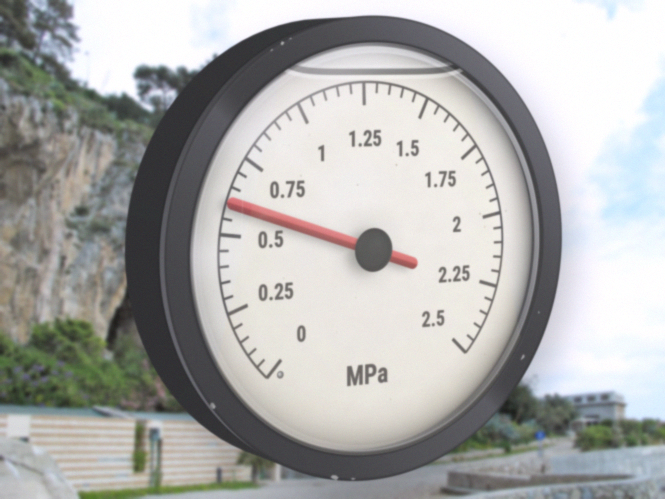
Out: 0.6MPa
